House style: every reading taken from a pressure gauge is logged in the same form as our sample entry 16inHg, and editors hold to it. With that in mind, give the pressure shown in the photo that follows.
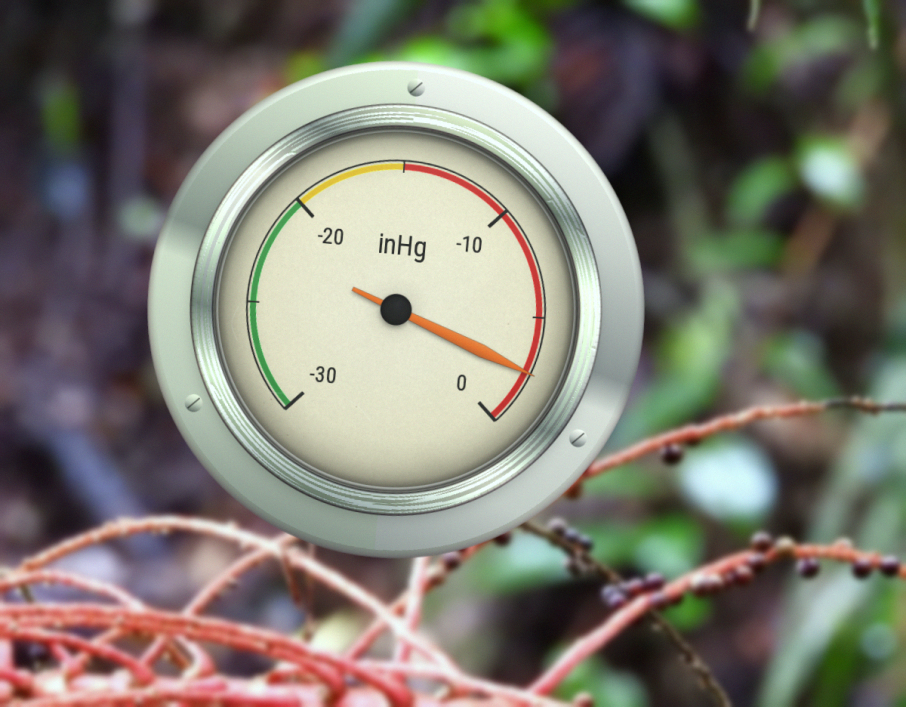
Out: -2.5inHg
